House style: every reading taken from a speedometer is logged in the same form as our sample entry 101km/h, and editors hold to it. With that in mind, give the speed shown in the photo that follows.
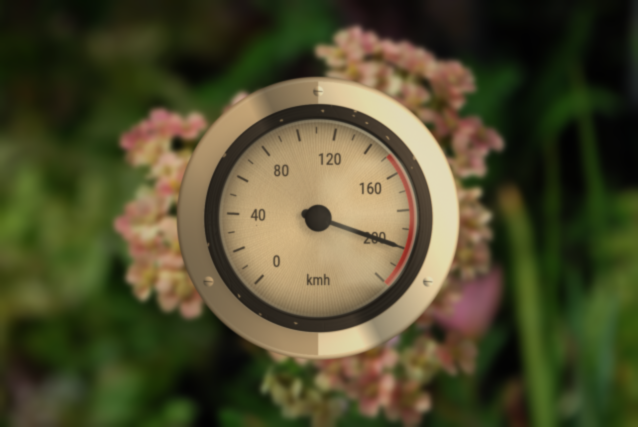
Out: 200km/h
